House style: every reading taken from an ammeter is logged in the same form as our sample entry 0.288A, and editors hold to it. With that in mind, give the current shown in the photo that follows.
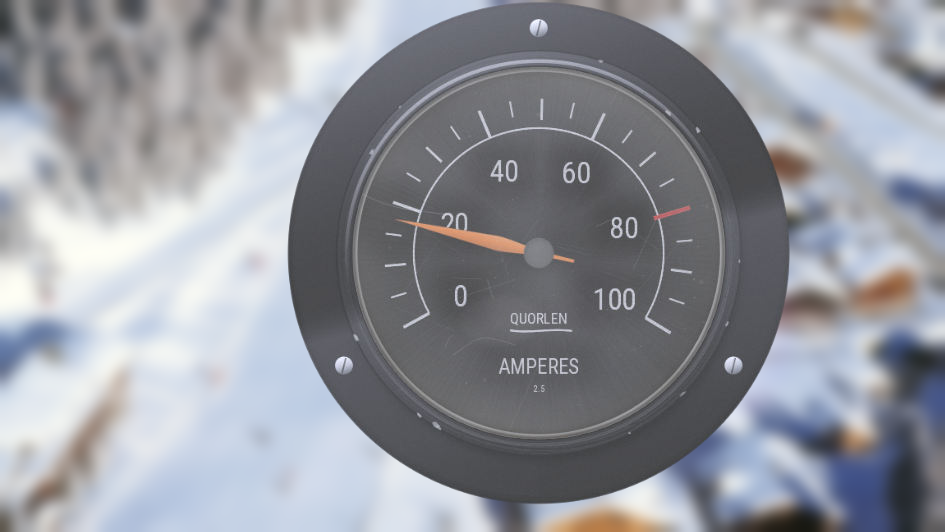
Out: 17.5A
